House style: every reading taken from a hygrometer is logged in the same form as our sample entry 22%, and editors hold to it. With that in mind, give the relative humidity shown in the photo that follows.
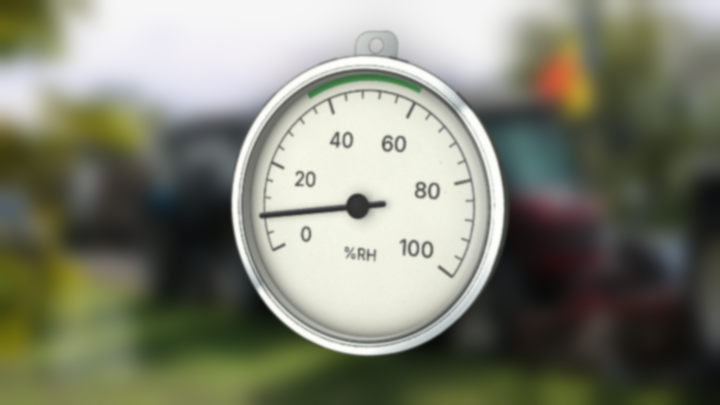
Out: 8%
